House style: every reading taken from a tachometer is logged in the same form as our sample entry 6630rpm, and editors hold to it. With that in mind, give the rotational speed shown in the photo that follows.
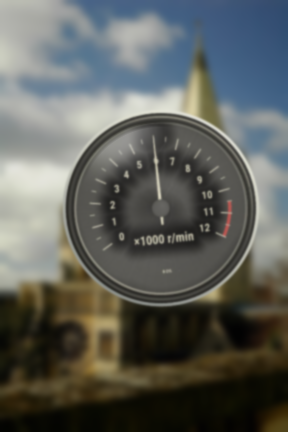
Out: 6000rpm
